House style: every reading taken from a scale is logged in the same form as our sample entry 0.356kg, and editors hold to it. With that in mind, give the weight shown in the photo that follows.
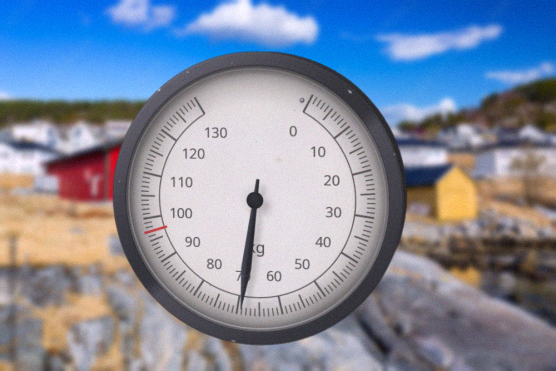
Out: 69kg
